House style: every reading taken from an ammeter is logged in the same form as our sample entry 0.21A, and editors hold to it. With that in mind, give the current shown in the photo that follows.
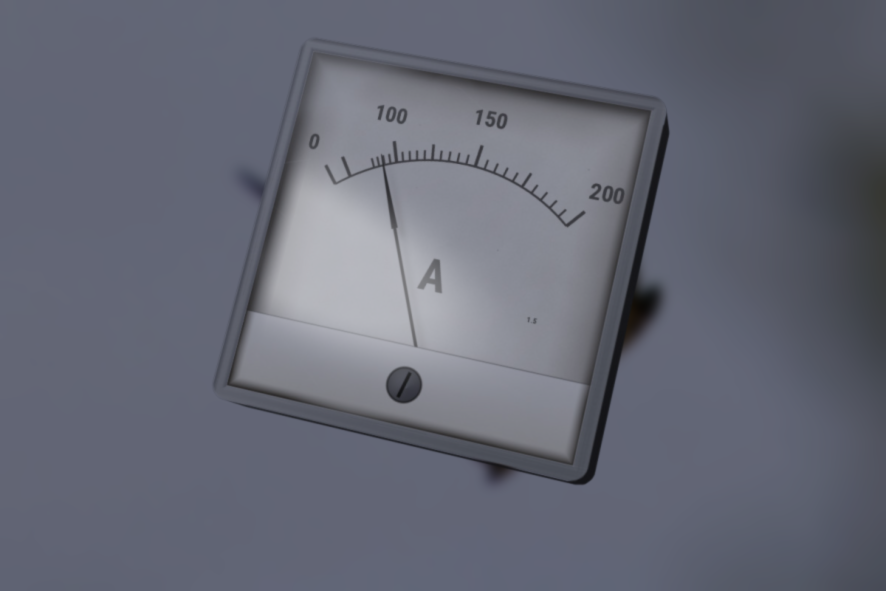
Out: 90A
